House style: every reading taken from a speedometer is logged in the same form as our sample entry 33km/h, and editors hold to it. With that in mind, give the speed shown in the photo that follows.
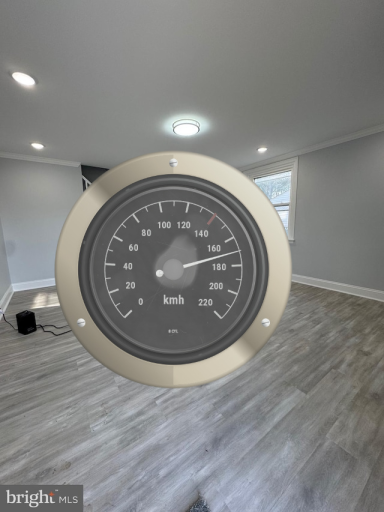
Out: 170km/h
